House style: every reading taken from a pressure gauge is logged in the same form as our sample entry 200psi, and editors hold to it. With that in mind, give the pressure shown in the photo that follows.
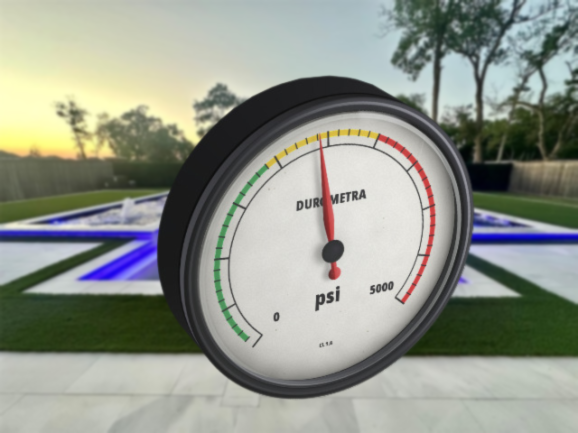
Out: 2400psi
